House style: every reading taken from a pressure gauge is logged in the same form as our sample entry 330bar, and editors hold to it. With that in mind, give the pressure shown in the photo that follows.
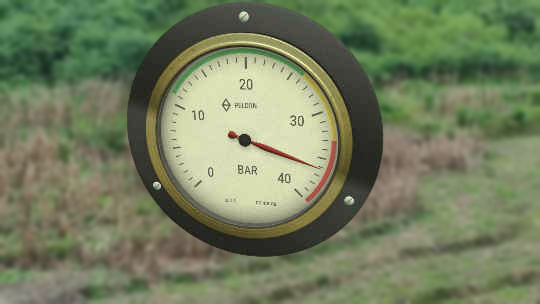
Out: 36bar
